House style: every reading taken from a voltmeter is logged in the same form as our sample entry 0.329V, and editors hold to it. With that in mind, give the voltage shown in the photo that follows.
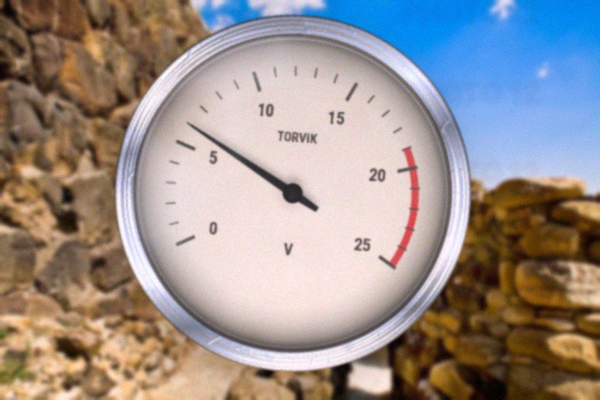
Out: 6V
